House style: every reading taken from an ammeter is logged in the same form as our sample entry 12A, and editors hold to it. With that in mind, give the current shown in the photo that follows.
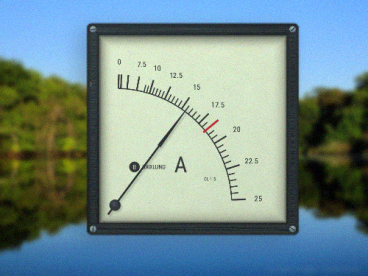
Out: 15.5A
